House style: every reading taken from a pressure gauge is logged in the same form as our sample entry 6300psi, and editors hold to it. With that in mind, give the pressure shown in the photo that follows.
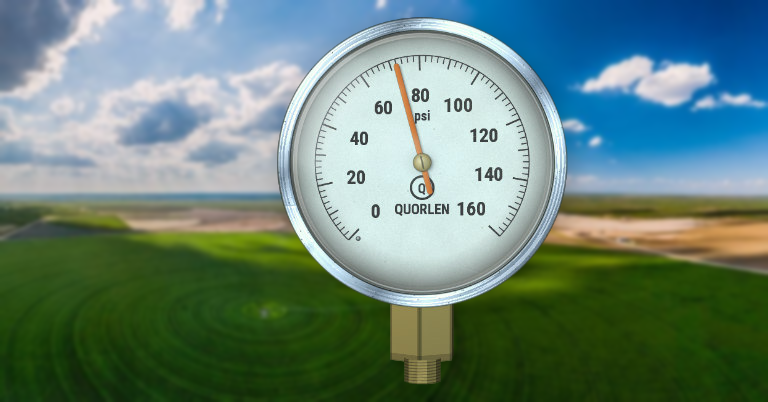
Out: 72psi
